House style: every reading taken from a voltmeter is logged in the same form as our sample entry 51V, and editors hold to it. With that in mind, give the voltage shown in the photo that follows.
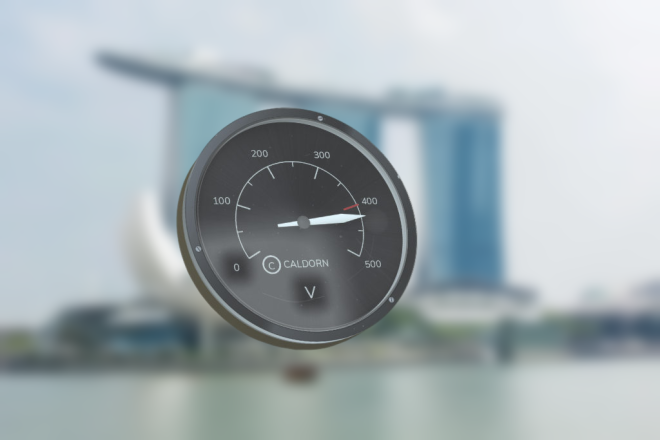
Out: 425V
